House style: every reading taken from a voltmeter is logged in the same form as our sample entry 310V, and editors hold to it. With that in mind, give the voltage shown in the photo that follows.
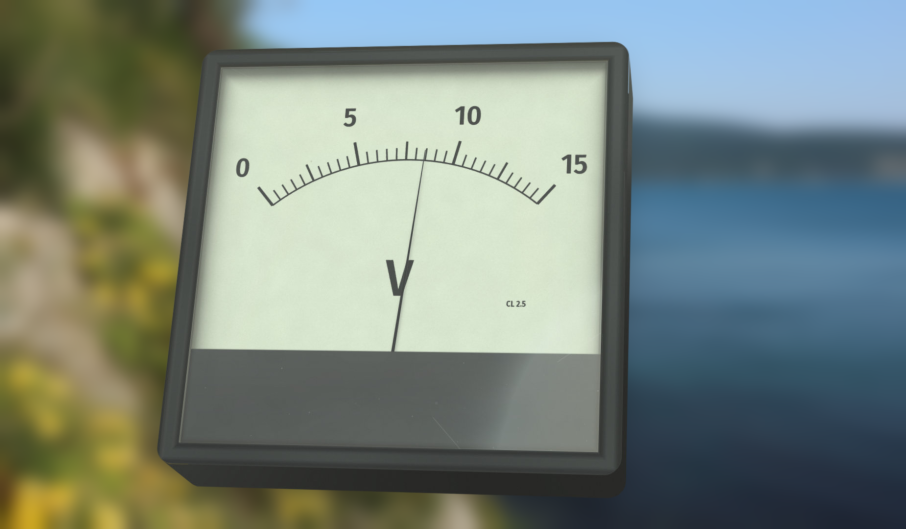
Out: 8.5V
